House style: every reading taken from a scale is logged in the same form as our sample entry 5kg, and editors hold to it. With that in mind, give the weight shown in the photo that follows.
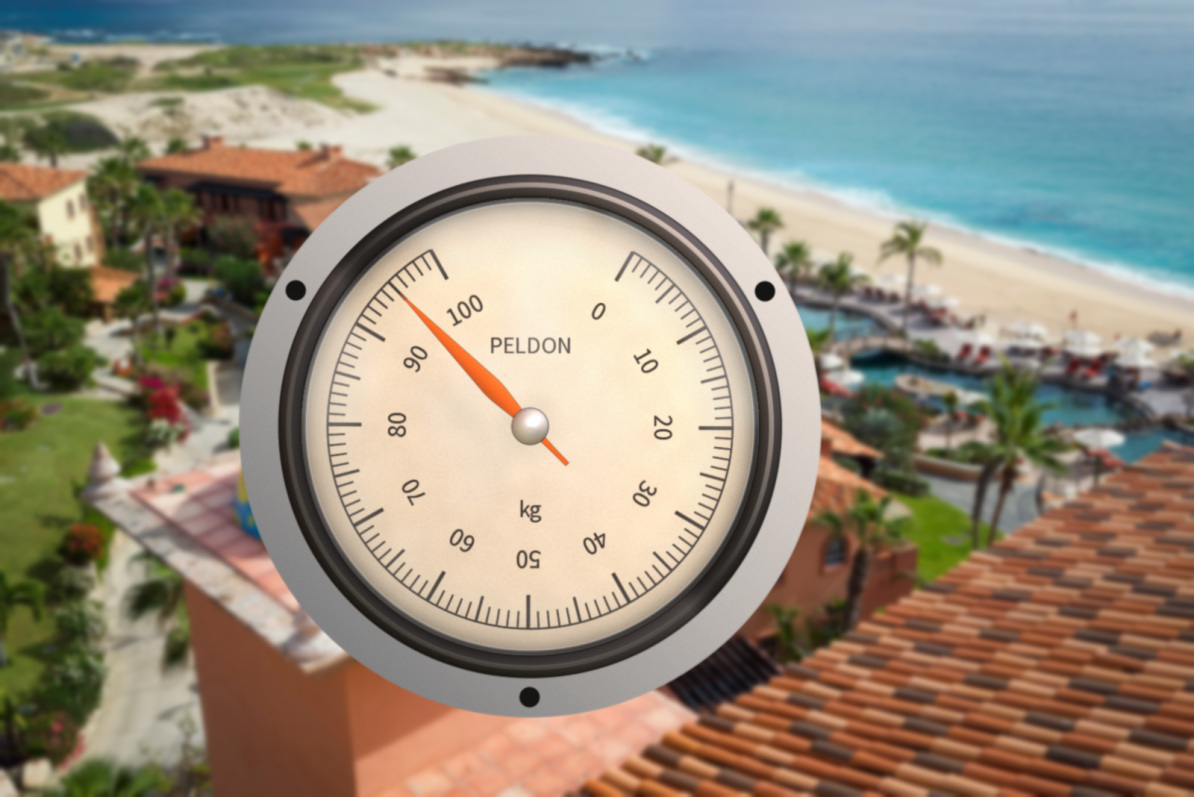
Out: 95kg
